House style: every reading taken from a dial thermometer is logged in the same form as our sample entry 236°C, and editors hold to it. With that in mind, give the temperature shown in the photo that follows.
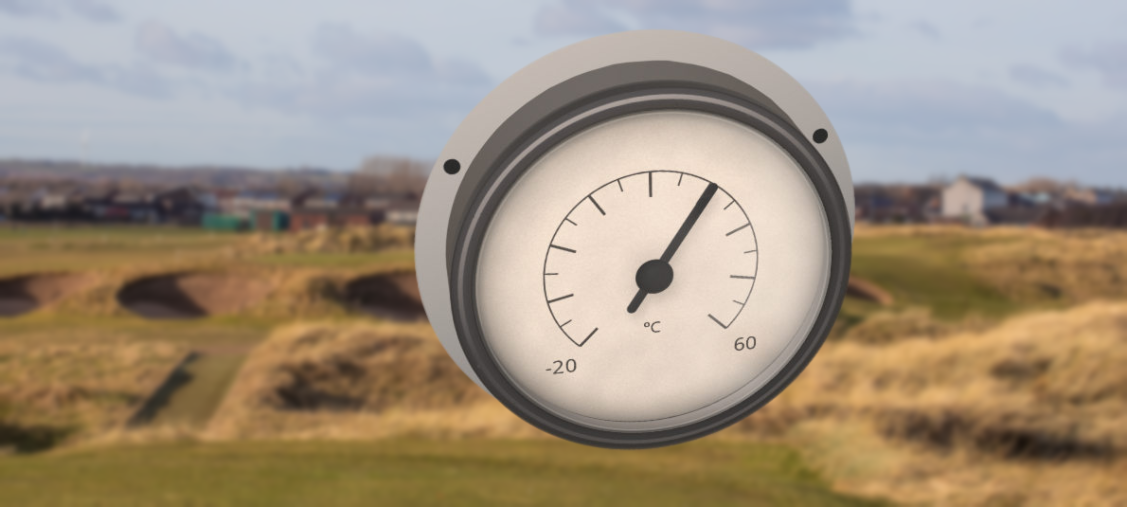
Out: 30°C
